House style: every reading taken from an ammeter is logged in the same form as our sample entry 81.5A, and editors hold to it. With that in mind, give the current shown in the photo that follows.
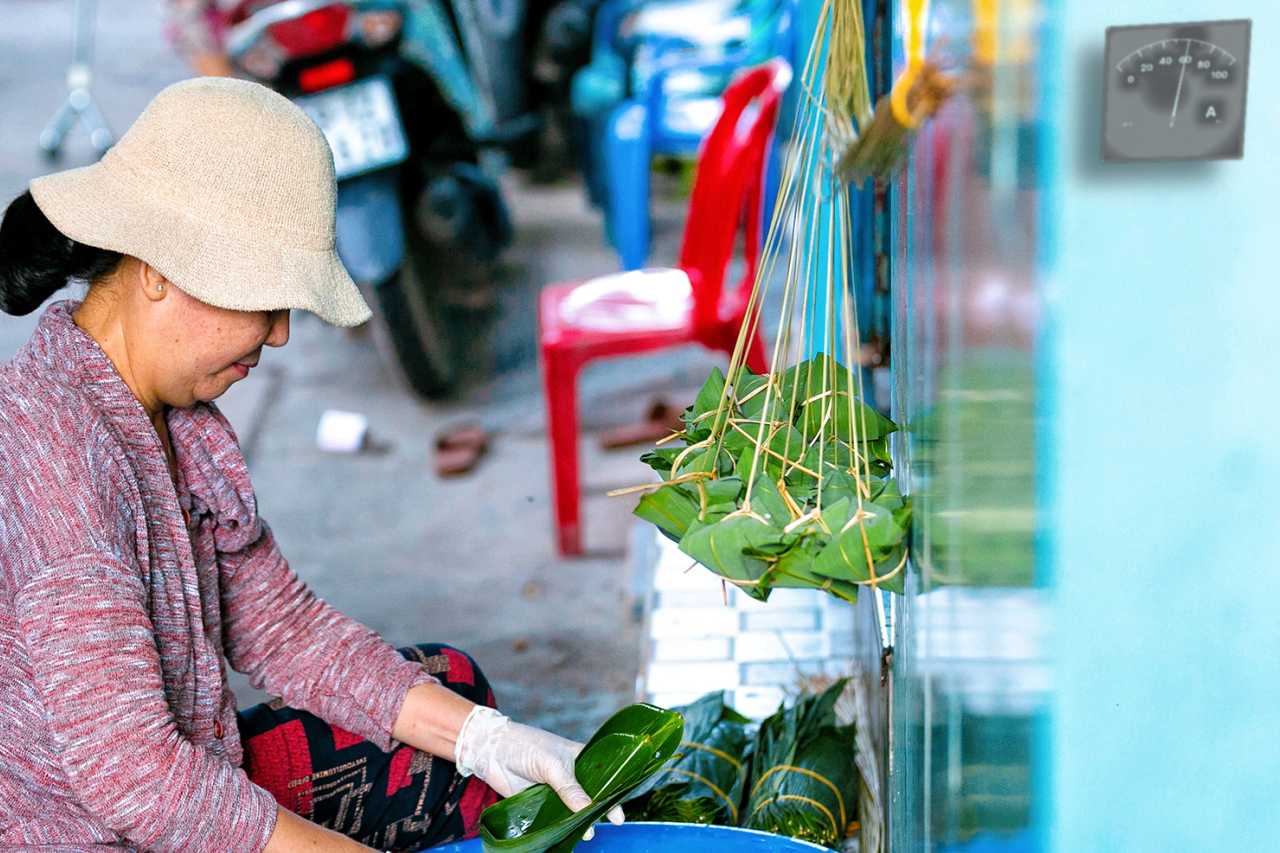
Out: 60A
